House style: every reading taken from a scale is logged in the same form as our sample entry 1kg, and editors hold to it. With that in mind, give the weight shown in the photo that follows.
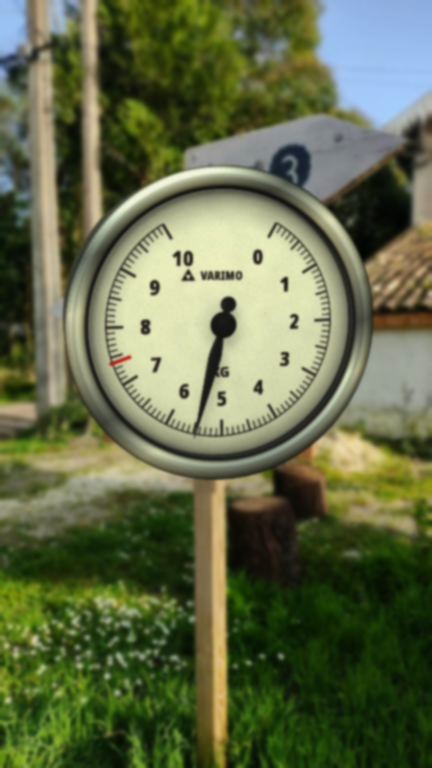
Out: 5.5kg
